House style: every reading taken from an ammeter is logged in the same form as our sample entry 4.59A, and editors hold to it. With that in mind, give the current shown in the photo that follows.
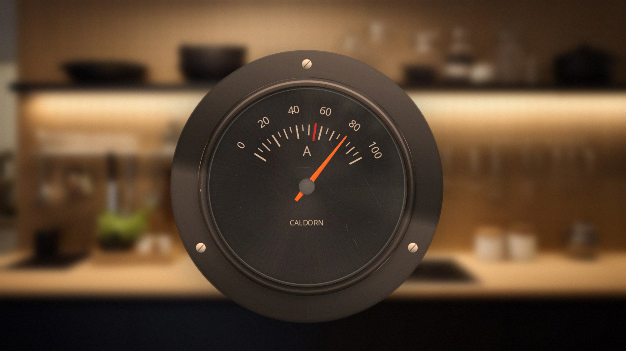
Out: 80A
